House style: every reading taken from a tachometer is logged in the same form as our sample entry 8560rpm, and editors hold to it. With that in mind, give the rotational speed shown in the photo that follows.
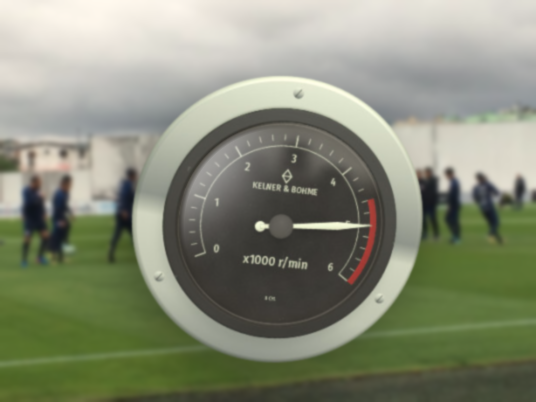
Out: 5000rpm
